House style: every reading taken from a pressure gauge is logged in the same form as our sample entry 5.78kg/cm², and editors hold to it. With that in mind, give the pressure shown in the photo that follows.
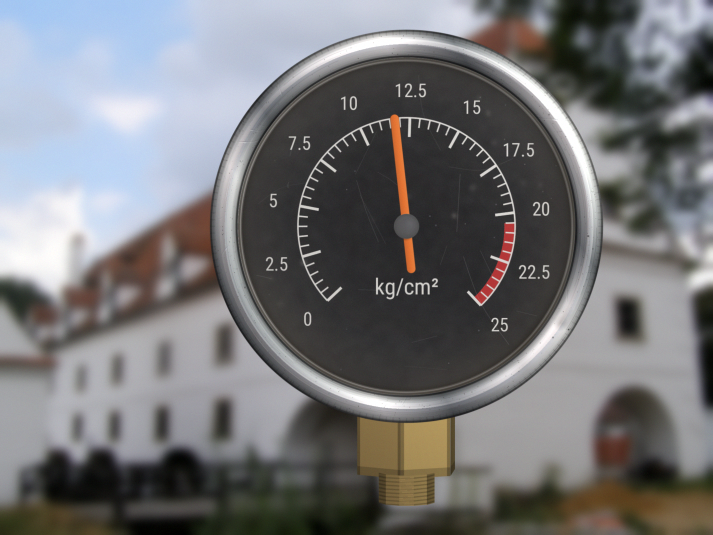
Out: 11.75kg/cm²
